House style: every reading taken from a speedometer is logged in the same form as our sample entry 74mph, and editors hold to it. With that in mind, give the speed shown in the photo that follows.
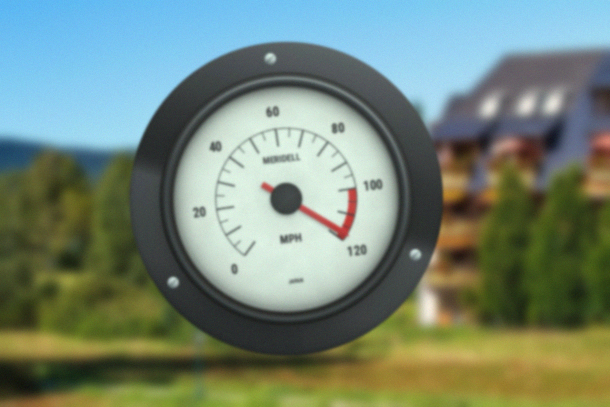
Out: 117.5mph
